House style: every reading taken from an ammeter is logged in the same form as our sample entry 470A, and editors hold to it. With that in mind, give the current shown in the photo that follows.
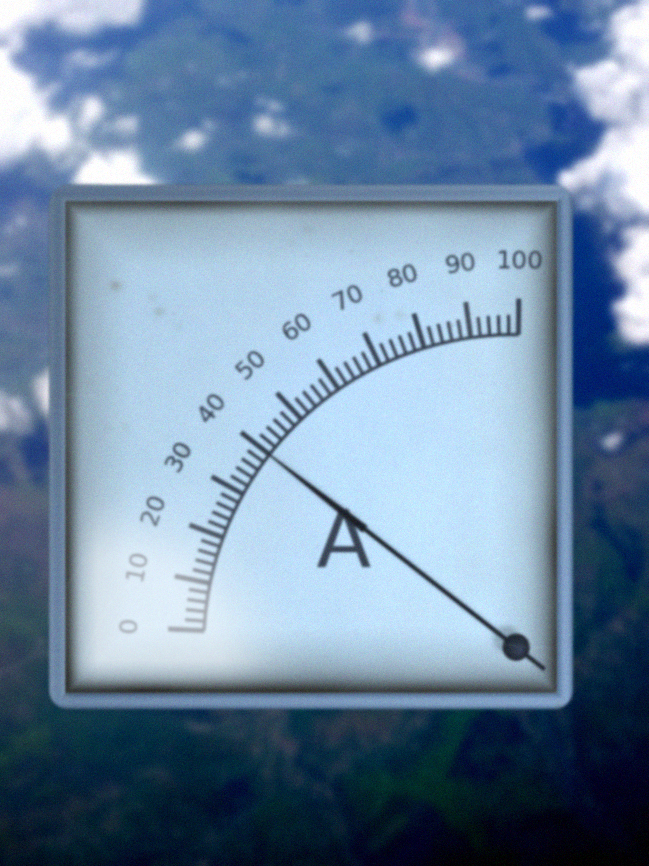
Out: 40A
